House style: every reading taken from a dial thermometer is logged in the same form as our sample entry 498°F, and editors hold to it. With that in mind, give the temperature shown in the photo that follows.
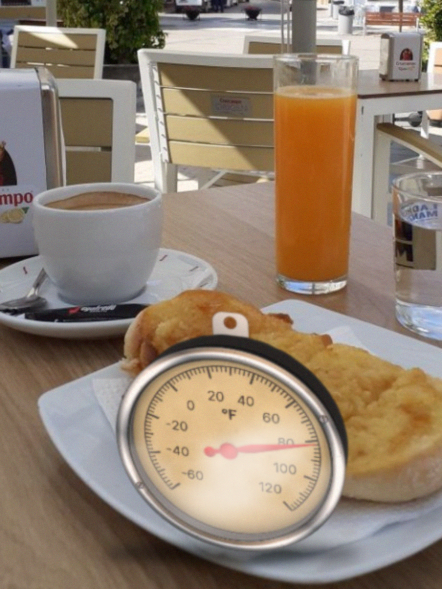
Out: 80°F
